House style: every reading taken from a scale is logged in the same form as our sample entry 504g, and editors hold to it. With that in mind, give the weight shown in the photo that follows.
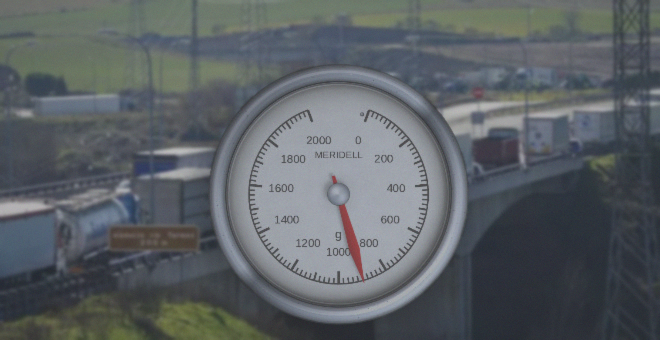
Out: 900g
